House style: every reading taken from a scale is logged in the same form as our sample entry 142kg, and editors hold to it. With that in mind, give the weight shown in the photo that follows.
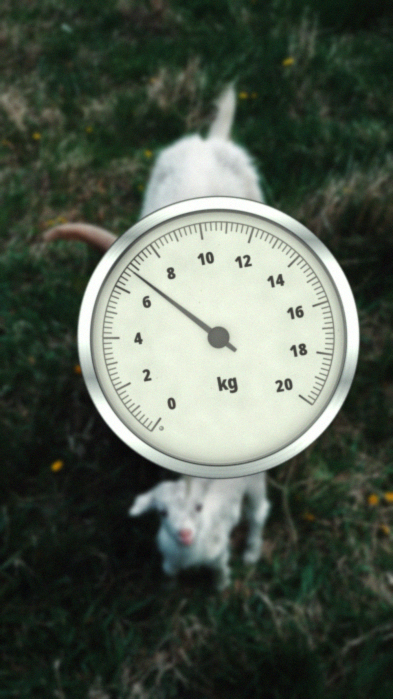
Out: 6.8kg
